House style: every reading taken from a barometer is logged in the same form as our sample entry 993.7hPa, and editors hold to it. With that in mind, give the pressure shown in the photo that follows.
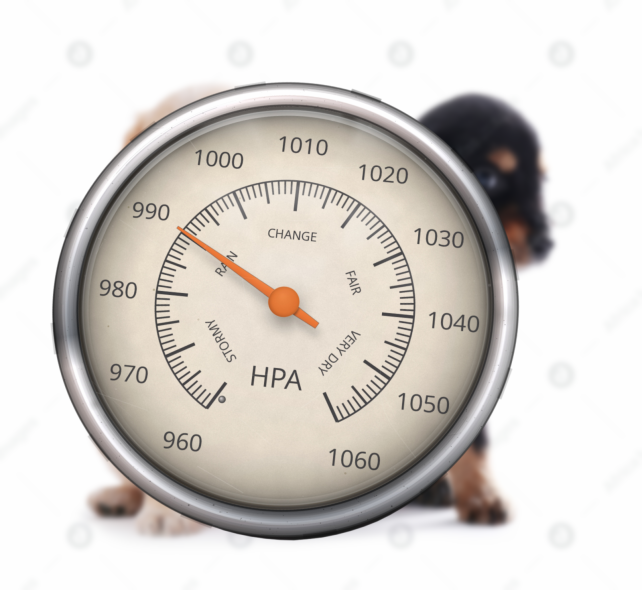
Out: 990hPa
